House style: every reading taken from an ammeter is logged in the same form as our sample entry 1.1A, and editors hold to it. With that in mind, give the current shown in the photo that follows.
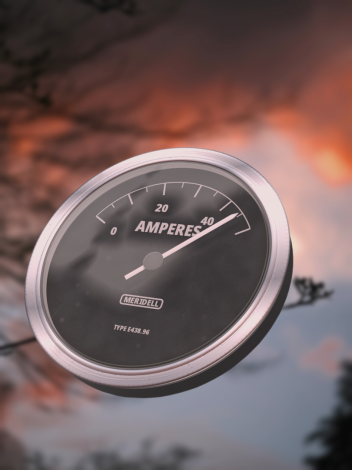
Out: 45A
